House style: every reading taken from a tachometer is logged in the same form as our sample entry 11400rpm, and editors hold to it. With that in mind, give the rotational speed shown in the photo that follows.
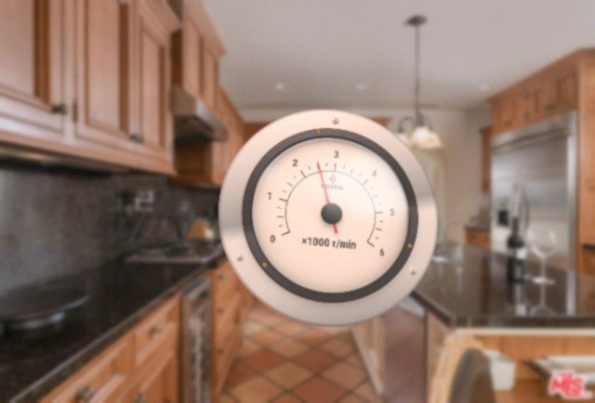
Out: 2500rpm
